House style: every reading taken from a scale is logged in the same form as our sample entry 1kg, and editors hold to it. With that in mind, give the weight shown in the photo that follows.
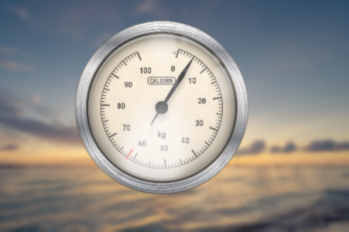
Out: 5kg
